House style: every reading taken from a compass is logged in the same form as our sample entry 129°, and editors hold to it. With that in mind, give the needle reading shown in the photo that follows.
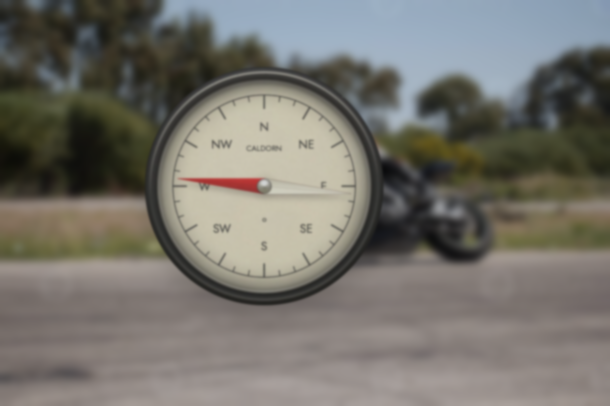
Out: 275°
